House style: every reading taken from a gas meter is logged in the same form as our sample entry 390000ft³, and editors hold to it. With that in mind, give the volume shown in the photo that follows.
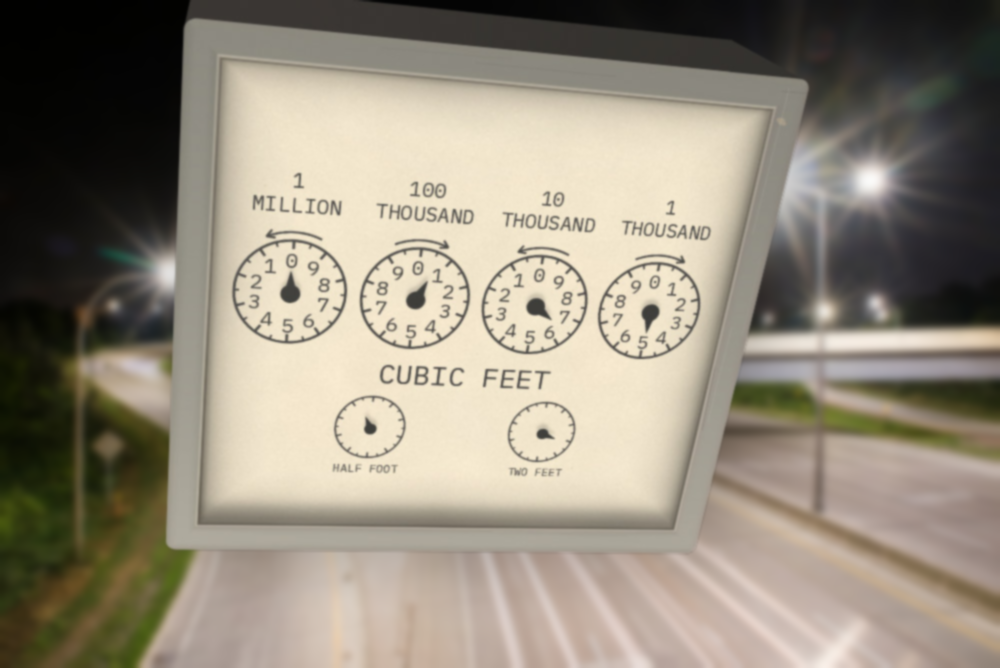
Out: 6500ft³
